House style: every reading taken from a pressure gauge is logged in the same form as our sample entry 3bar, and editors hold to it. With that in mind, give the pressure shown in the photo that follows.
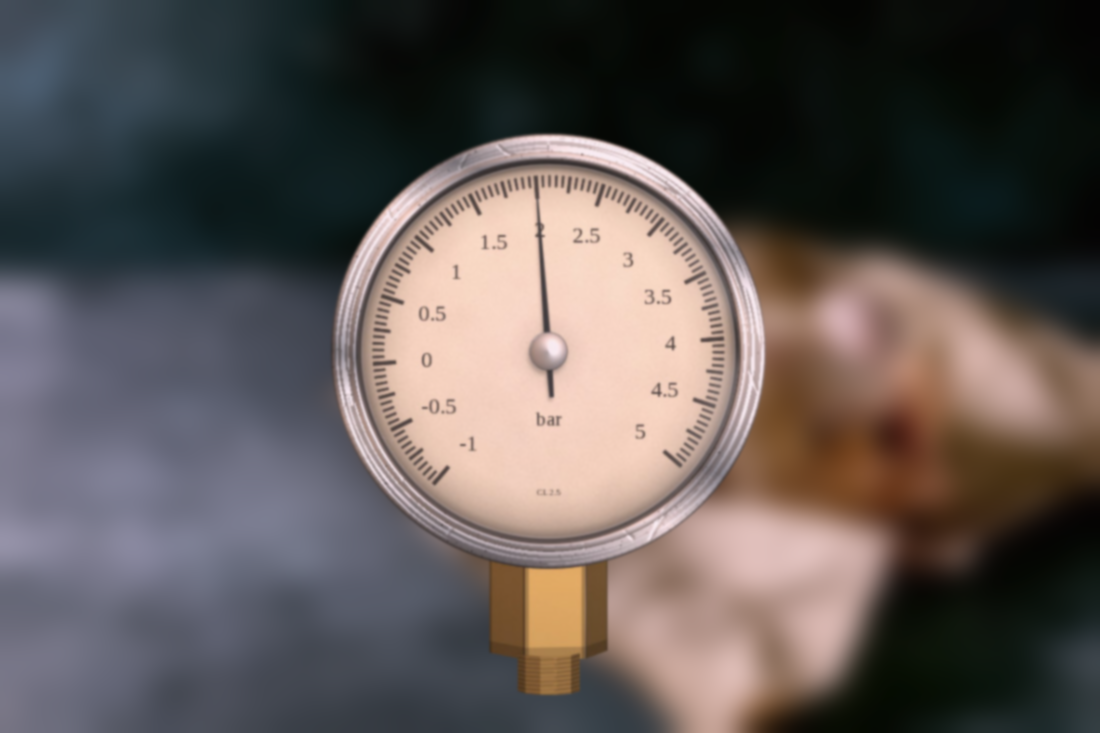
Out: 2bar
